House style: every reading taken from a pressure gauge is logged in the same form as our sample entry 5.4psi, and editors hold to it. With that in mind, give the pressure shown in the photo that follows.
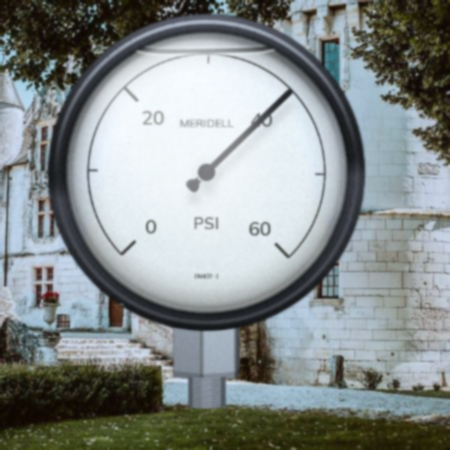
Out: 40psi
